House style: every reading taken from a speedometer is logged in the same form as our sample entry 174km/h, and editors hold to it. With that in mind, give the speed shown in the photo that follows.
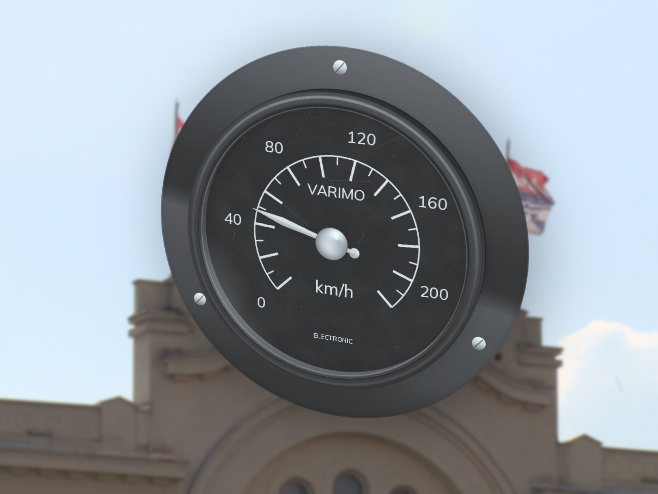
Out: 50km/h
